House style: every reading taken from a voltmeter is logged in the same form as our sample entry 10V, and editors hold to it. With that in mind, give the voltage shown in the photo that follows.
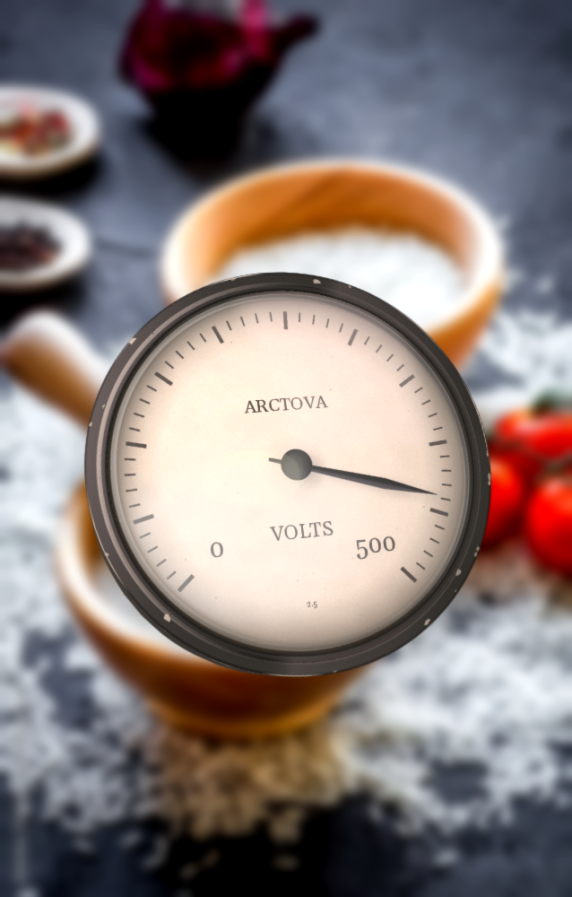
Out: 440V
